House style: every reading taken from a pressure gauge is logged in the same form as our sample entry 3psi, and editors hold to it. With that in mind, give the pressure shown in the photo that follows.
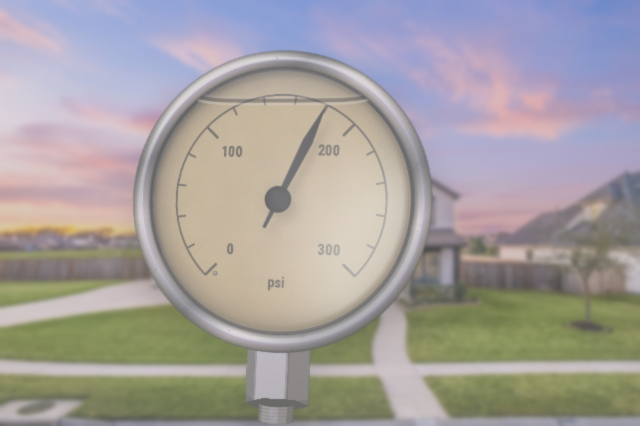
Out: 180psi
